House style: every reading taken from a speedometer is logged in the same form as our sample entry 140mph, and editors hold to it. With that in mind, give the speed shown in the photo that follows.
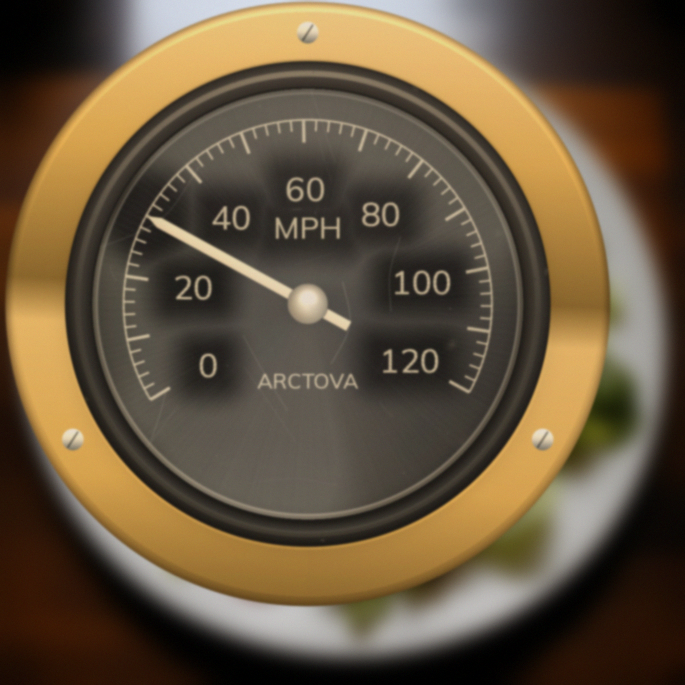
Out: 30mph
